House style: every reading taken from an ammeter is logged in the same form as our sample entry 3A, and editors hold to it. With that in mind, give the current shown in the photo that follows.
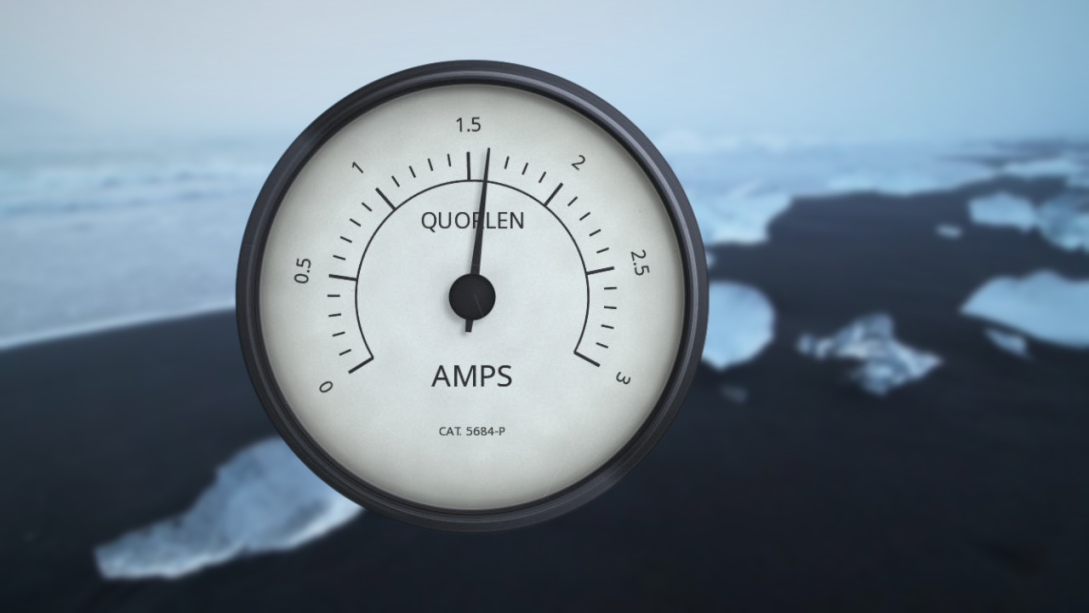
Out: 1.6A
